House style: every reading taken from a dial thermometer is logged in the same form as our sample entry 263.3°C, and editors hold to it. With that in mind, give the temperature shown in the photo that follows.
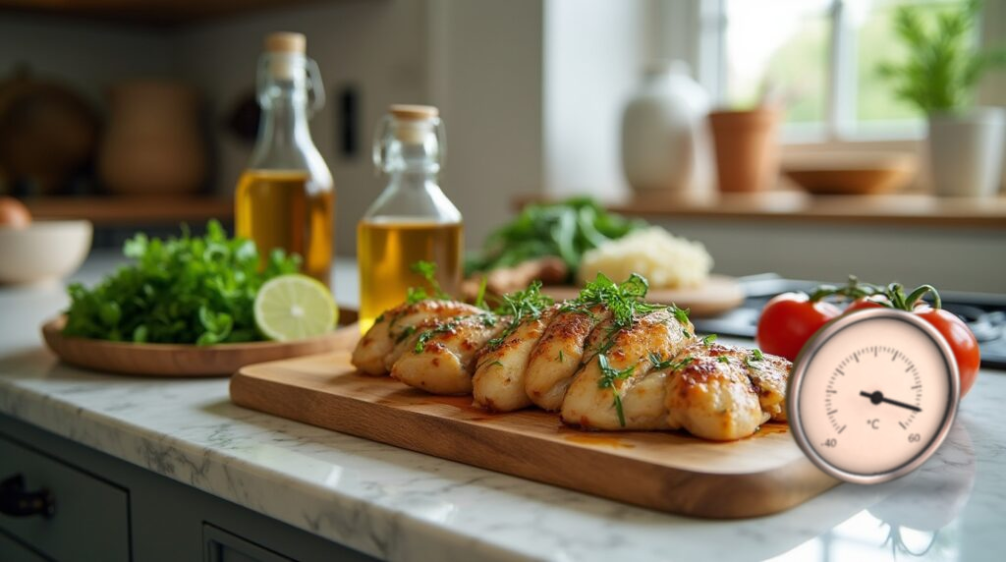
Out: 50°C
